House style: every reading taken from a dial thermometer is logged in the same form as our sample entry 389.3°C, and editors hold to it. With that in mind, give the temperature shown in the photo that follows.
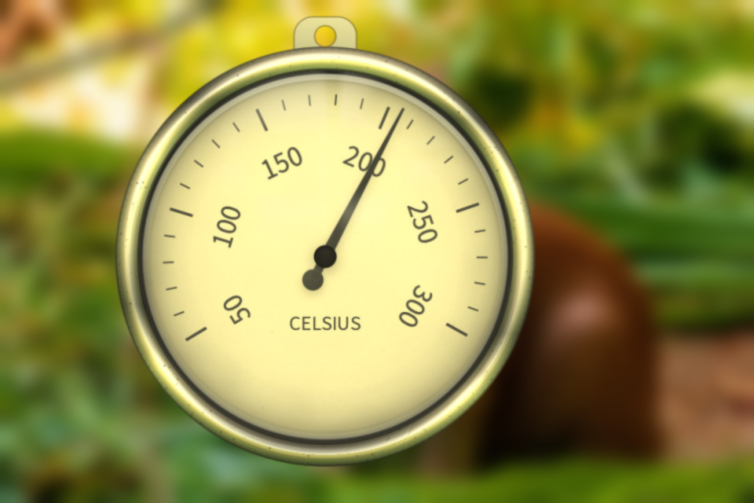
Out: 205°C
